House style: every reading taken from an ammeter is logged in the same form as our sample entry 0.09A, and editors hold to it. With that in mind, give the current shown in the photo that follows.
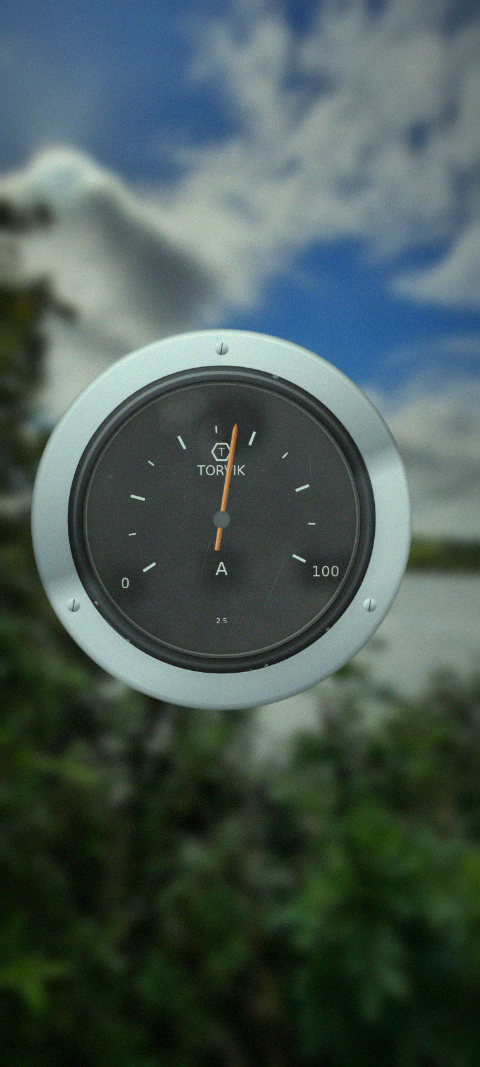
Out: 55A
